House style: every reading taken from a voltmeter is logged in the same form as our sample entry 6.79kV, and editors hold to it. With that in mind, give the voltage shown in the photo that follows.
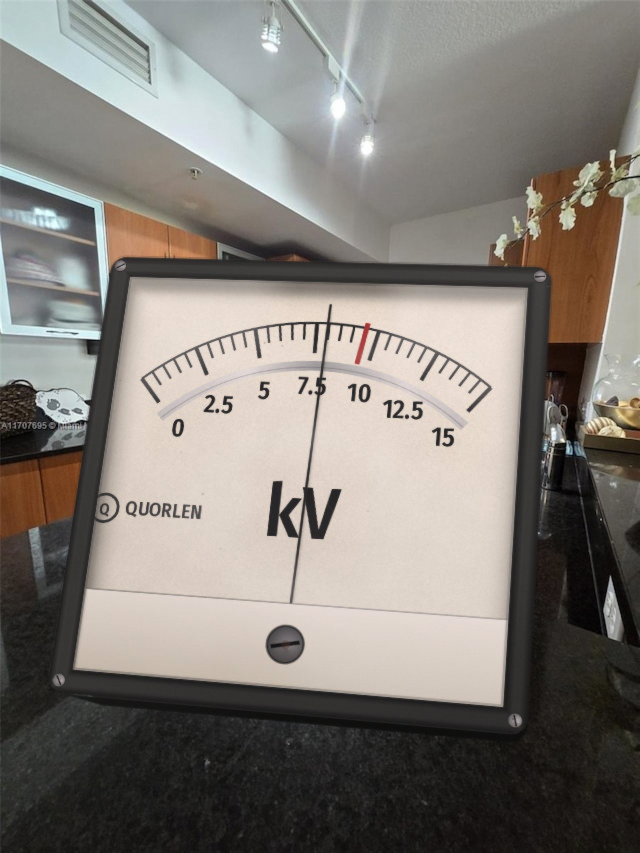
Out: 8kV
